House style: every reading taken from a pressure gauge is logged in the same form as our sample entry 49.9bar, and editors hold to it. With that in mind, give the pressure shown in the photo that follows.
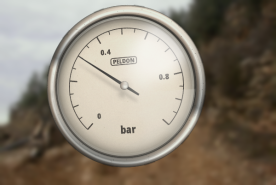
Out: 0.3bar
